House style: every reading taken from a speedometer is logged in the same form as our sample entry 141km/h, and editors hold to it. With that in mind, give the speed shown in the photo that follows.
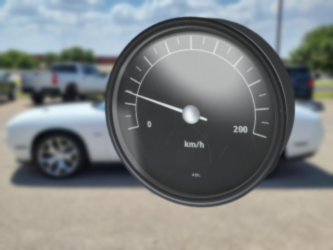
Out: 30km/h
